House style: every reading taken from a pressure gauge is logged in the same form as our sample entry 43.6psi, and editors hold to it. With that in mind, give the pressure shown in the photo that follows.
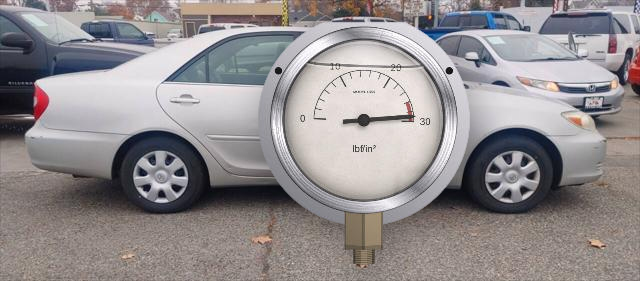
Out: 29psi
